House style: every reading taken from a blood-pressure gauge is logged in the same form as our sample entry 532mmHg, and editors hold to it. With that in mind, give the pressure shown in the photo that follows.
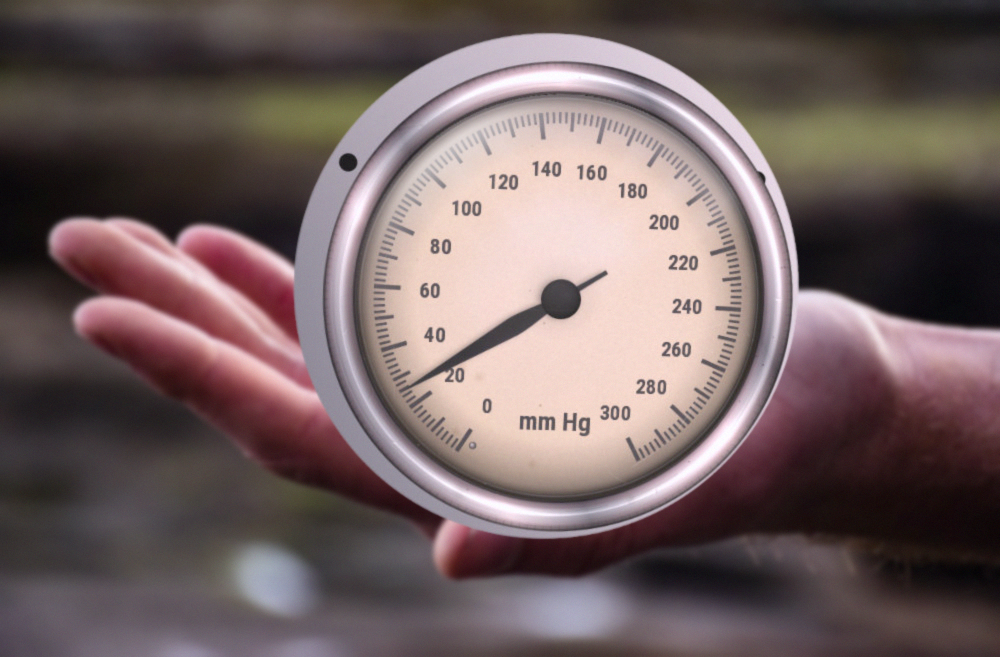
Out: 26mmHg
